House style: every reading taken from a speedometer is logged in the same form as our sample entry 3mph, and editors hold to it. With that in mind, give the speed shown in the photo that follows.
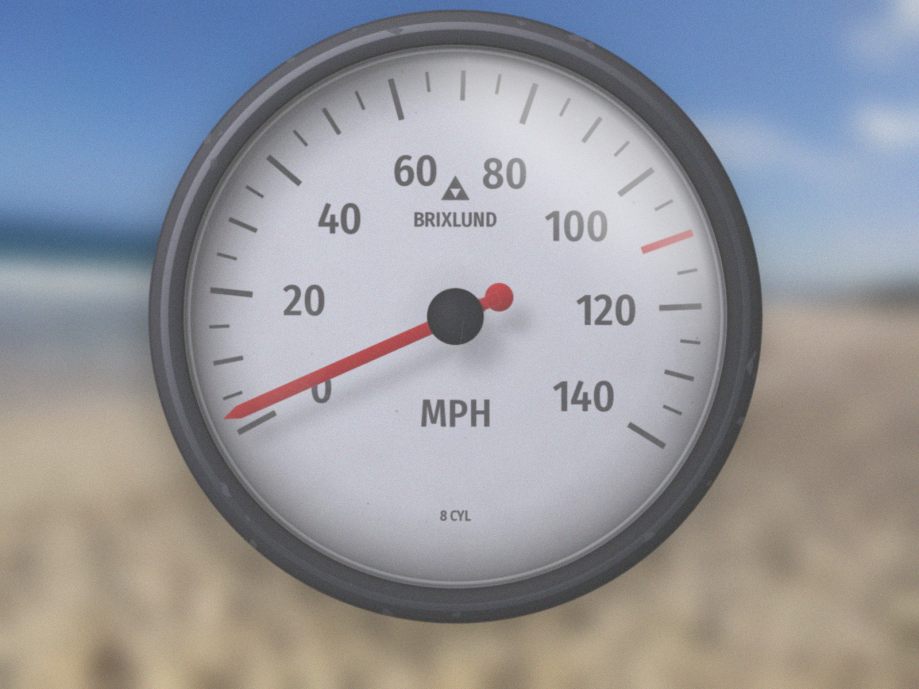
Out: 2.5mph
